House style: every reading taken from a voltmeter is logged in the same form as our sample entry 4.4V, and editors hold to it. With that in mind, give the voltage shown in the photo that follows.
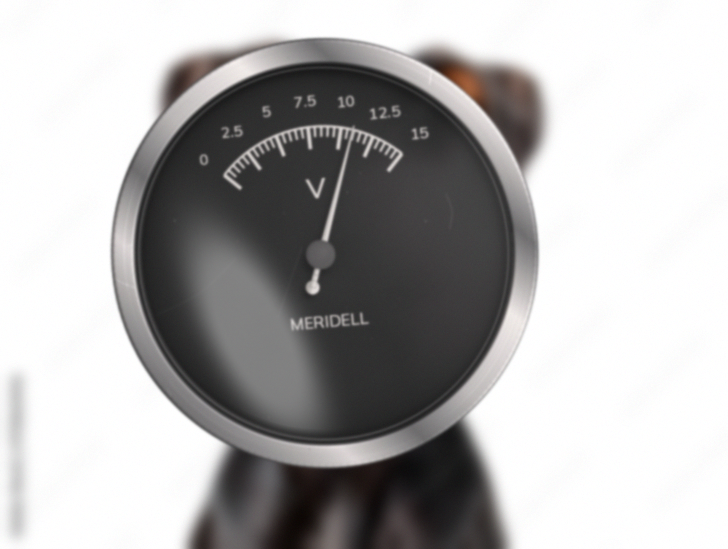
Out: 11V
